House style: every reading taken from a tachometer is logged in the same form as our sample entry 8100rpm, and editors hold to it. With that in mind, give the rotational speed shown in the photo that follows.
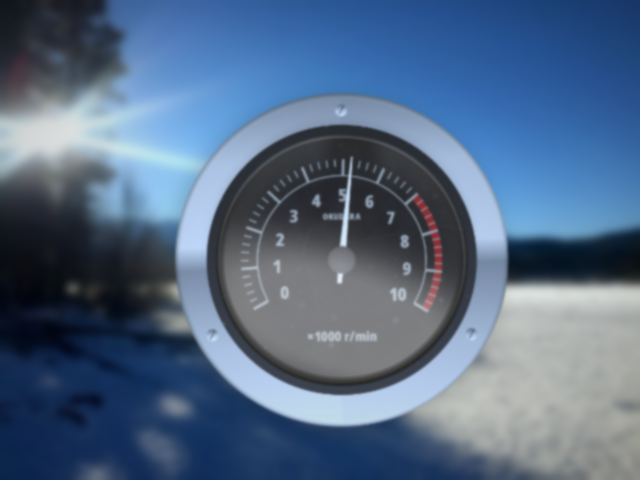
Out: 5200rpm
